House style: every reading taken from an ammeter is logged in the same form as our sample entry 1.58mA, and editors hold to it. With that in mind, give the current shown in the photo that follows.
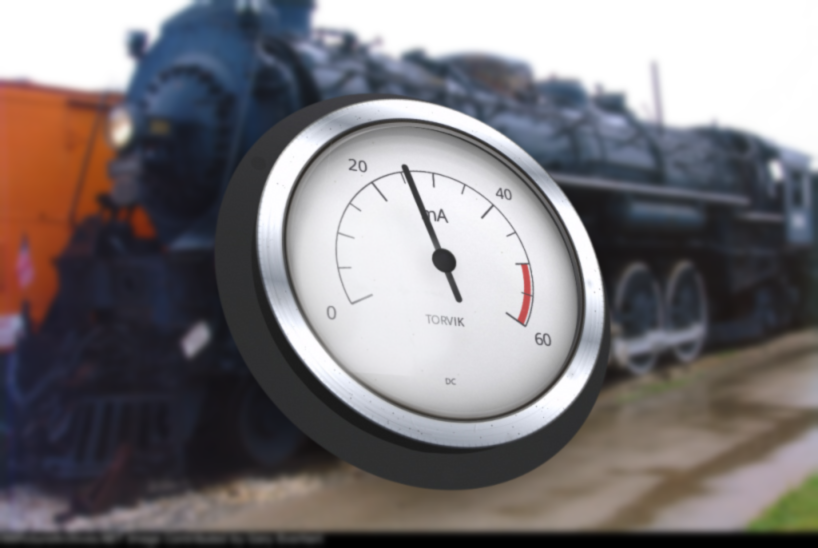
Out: 25mA
